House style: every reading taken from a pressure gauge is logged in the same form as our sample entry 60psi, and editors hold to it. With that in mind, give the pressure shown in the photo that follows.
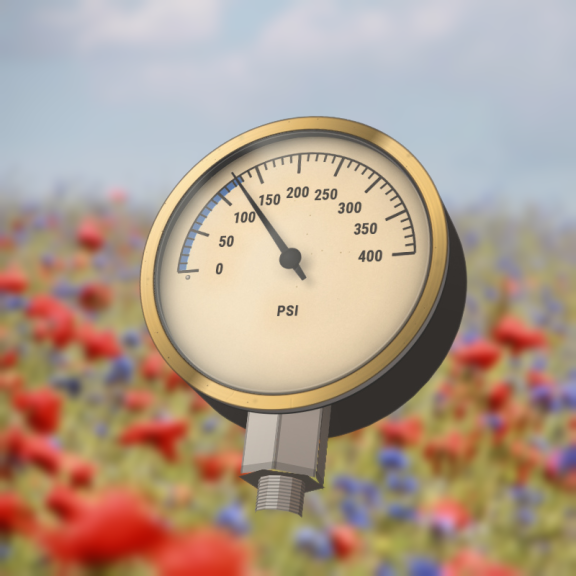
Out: 125psi
